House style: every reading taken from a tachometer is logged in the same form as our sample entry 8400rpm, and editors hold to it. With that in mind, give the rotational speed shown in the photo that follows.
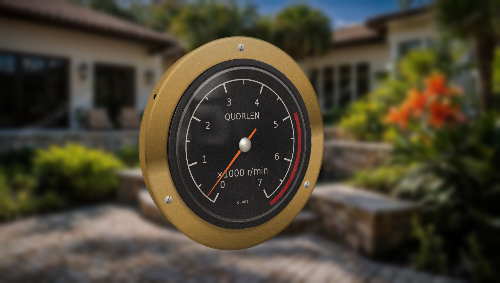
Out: 250rpm
